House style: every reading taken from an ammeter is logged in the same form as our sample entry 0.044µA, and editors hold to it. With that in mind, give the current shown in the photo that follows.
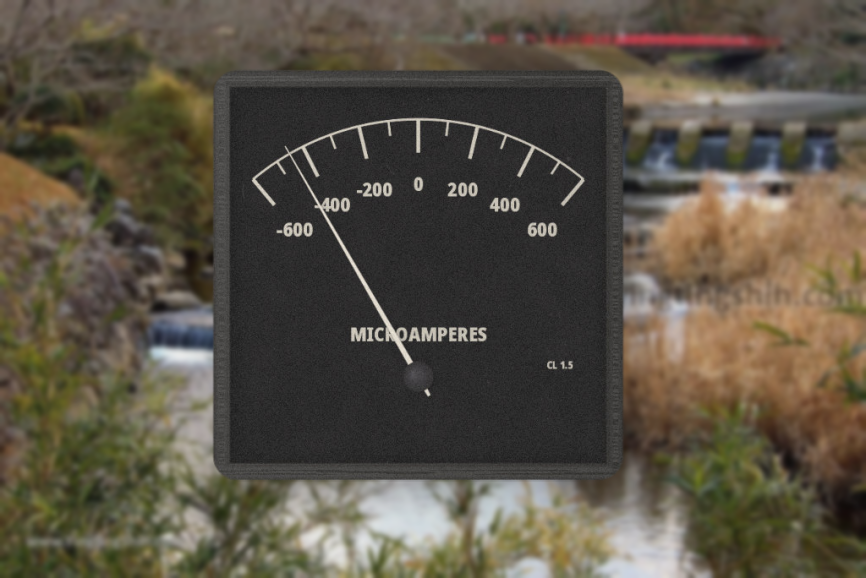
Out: -450µA
